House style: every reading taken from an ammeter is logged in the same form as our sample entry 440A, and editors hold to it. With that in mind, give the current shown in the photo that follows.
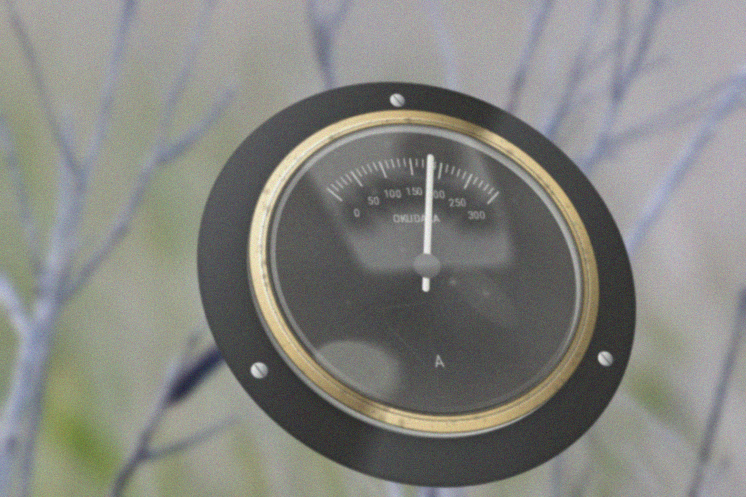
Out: 180A
